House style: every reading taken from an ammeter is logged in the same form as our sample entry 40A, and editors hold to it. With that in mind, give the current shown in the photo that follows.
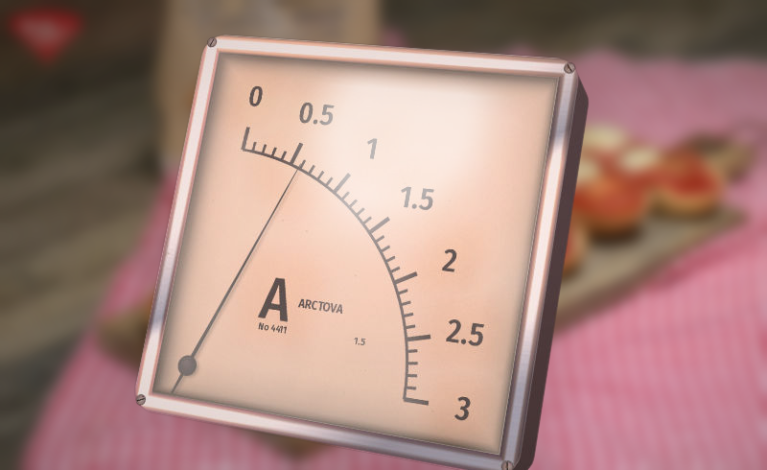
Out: 0.6A
